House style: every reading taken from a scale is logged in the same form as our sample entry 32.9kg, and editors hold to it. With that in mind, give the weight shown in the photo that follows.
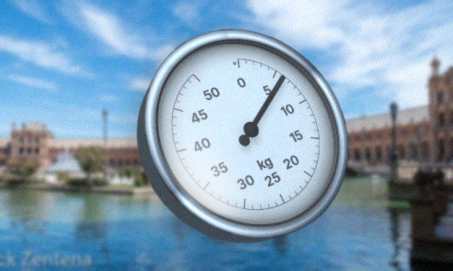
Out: 6kg
